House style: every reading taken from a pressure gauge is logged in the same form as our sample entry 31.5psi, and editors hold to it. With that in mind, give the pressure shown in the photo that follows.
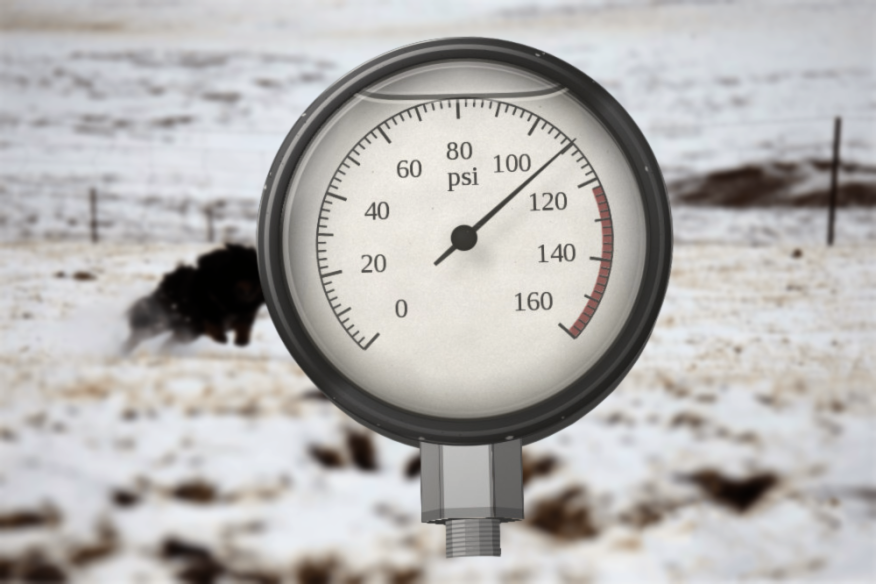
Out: 110psi
